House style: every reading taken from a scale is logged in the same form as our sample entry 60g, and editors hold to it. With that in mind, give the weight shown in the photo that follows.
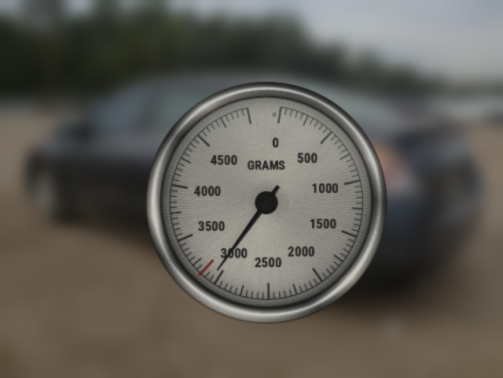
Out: 3050g
